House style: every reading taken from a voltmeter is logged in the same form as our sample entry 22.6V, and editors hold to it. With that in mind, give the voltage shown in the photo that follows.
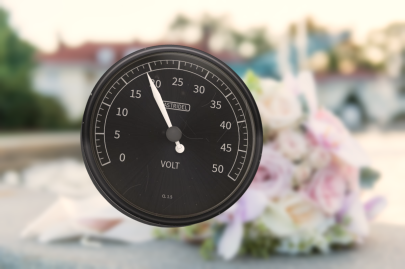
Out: 19V
